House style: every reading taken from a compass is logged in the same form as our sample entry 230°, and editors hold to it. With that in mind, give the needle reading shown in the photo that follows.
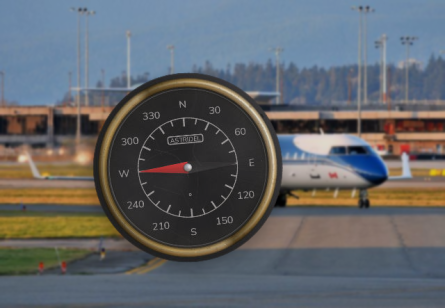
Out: 270°
